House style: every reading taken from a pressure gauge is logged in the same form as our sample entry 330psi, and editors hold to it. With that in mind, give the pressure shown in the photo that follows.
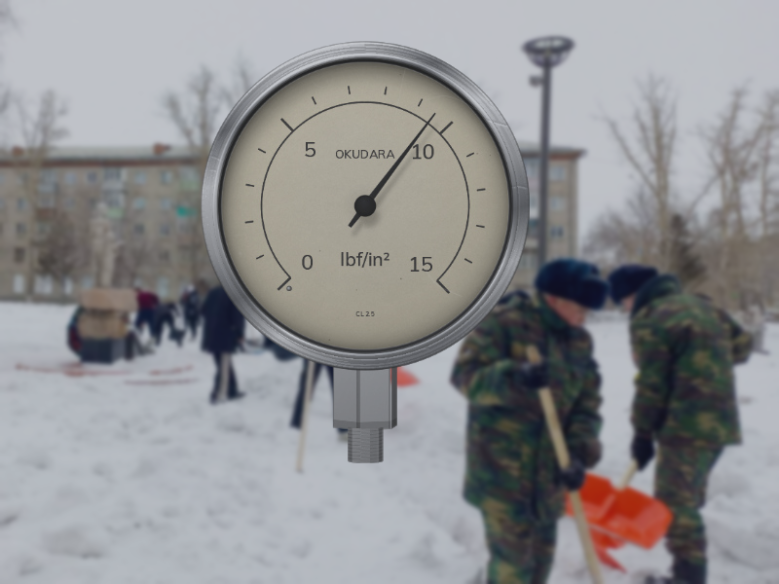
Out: 9.5psi
